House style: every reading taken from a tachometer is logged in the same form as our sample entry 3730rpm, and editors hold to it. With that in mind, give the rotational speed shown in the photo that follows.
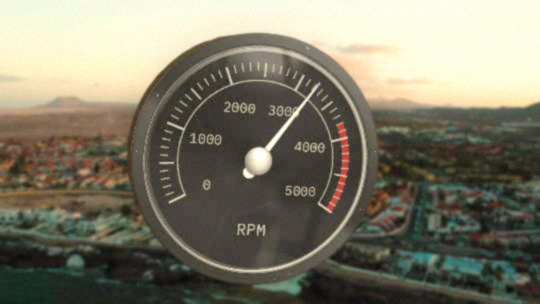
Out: 3200rpm
